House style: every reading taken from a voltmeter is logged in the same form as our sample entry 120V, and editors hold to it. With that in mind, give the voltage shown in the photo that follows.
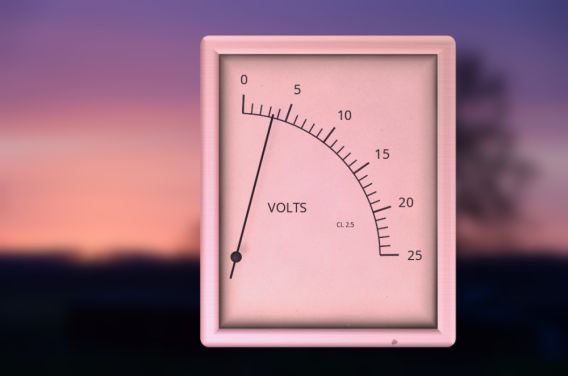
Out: 3.5V
